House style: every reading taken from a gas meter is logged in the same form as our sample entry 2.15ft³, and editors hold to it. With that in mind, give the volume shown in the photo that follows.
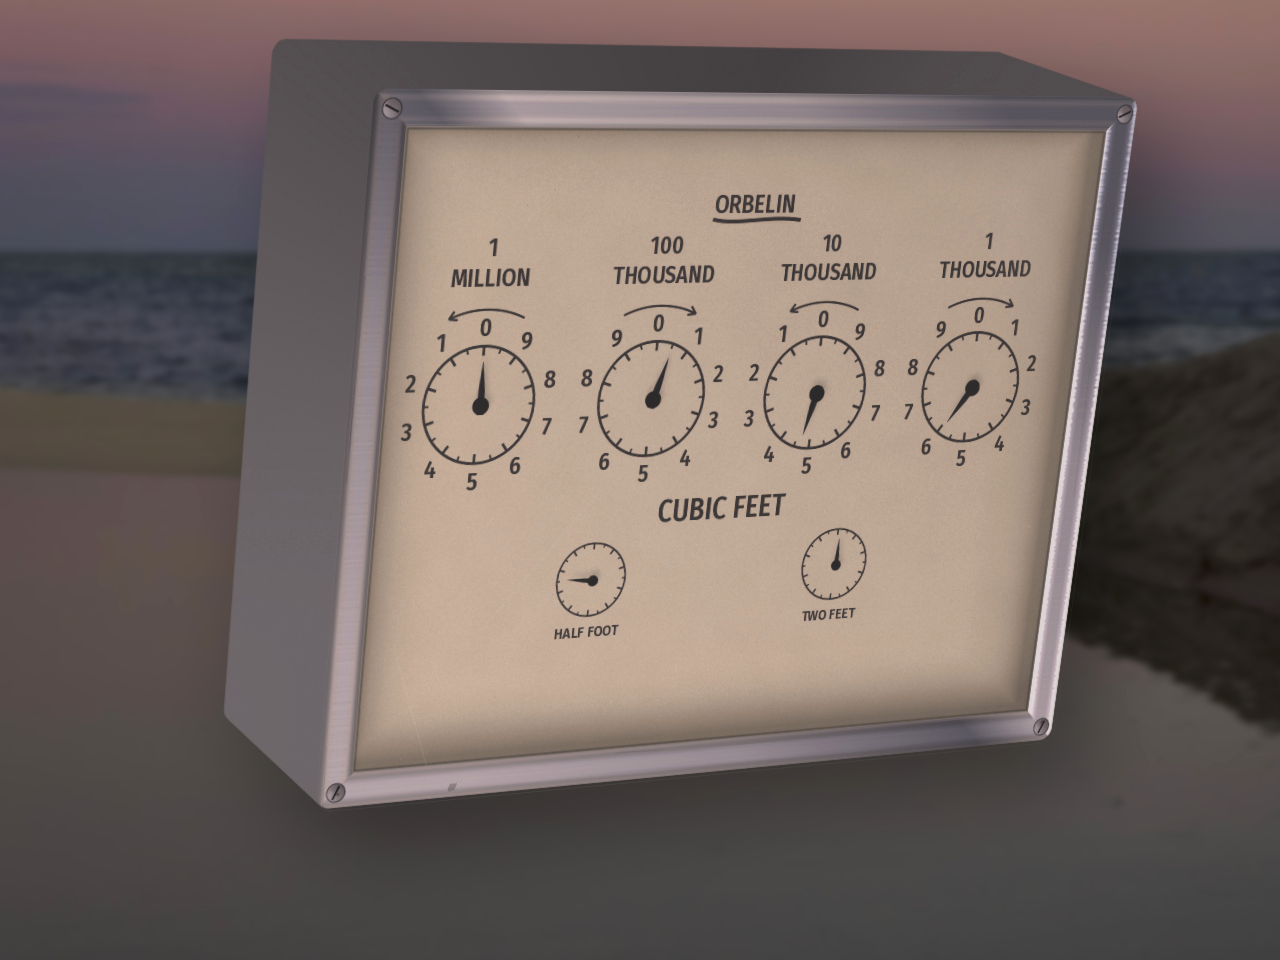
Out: 4600ft³
